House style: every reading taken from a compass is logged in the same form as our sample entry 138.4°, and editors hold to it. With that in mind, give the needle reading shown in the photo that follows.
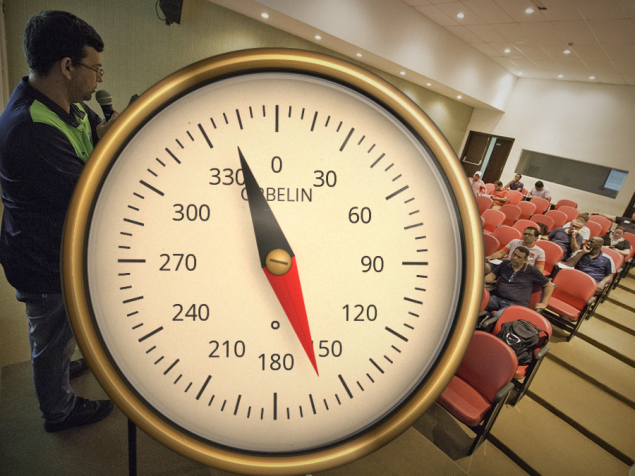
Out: 160°
